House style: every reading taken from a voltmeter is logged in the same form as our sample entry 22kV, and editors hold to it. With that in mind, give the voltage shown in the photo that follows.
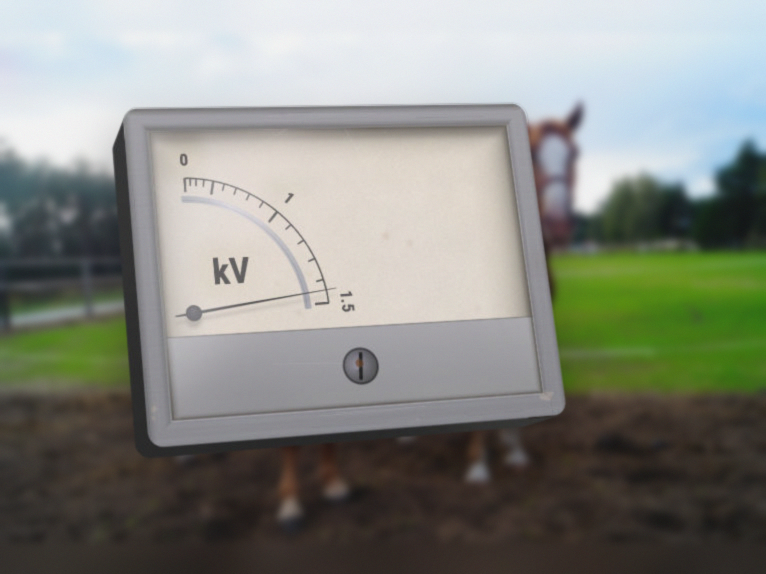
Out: 1.45kV
